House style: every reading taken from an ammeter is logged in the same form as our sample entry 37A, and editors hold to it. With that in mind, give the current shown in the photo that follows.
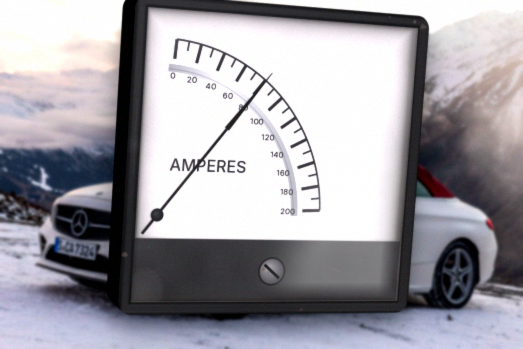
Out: 80A
